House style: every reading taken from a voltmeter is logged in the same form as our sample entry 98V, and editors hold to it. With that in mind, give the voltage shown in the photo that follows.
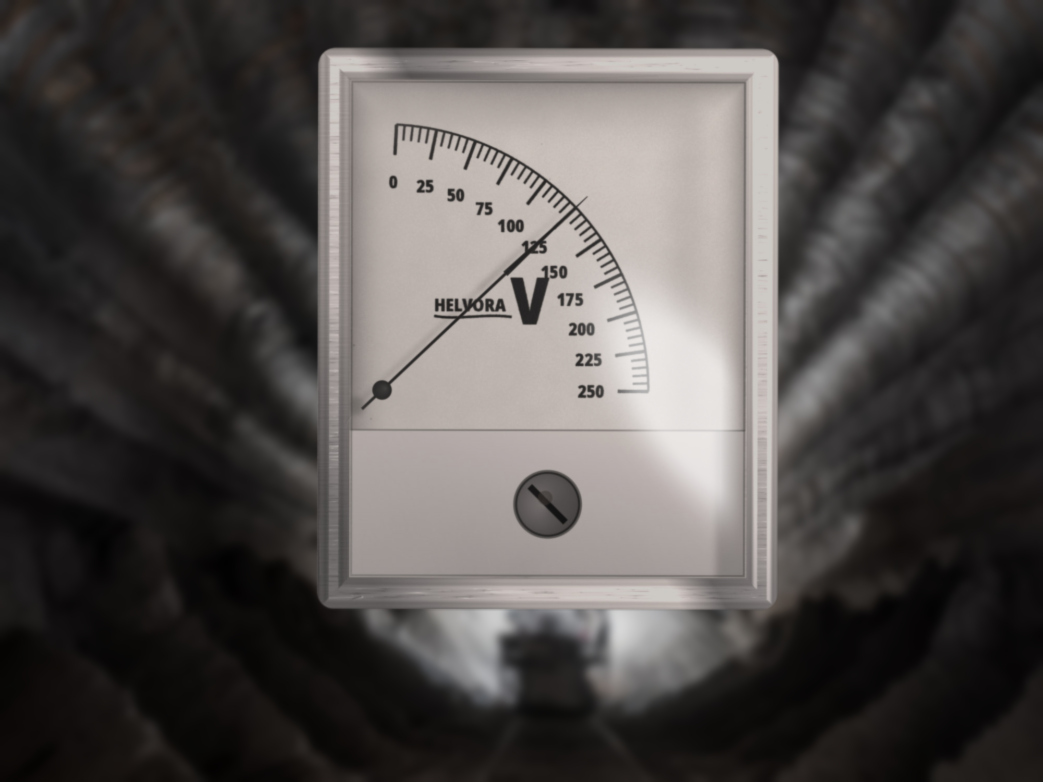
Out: 125V
